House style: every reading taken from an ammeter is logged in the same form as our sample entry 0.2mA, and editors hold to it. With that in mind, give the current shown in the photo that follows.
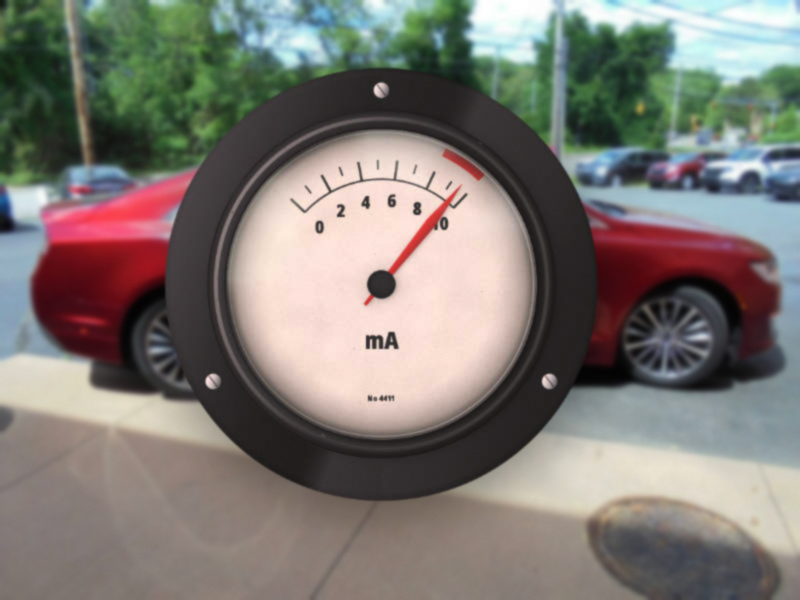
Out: 9.5mA
